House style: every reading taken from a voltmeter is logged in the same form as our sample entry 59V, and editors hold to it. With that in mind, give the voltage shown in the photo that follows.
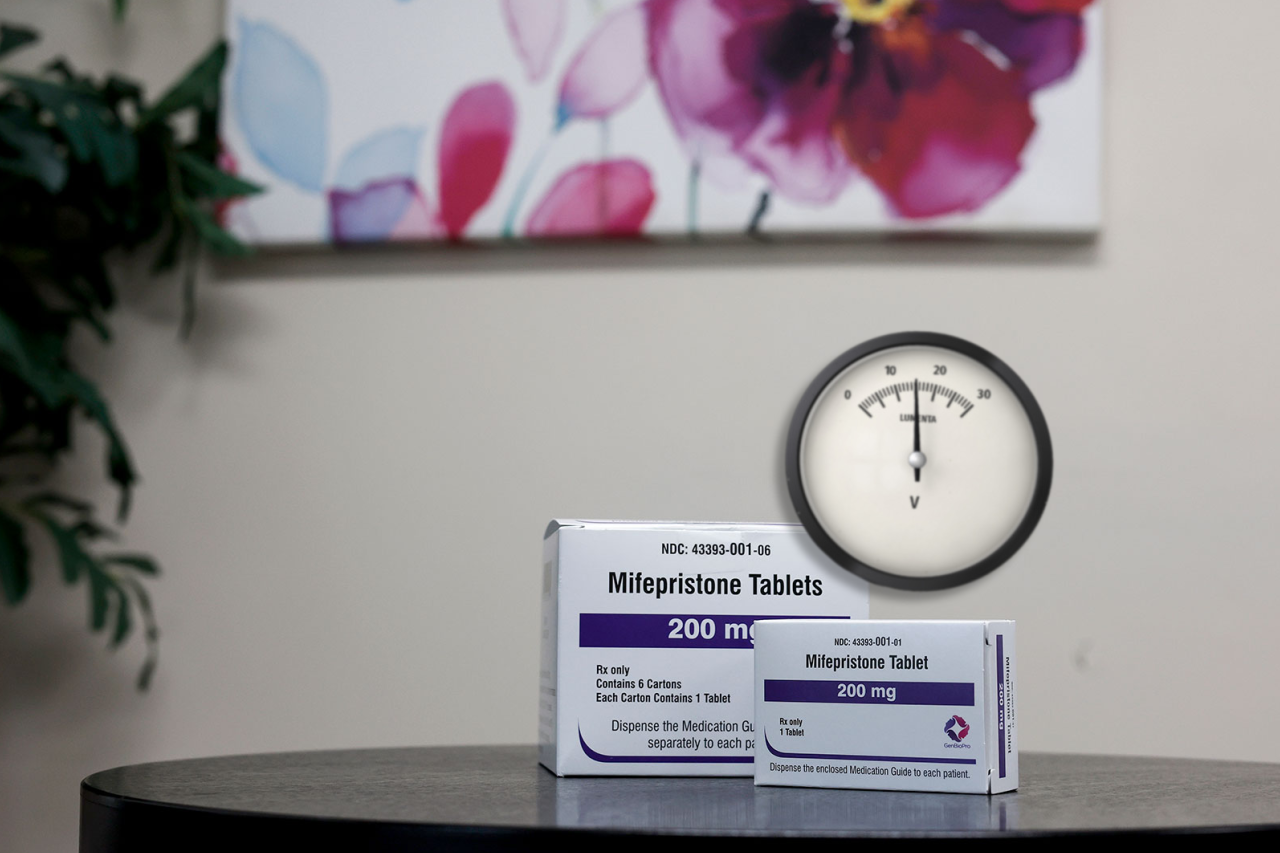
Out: 15V
